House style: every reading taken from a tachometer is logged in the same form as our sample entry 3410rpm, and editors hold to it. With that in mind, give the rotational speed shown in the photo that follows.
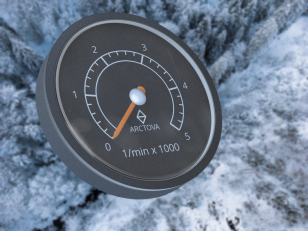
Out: 0rpm
